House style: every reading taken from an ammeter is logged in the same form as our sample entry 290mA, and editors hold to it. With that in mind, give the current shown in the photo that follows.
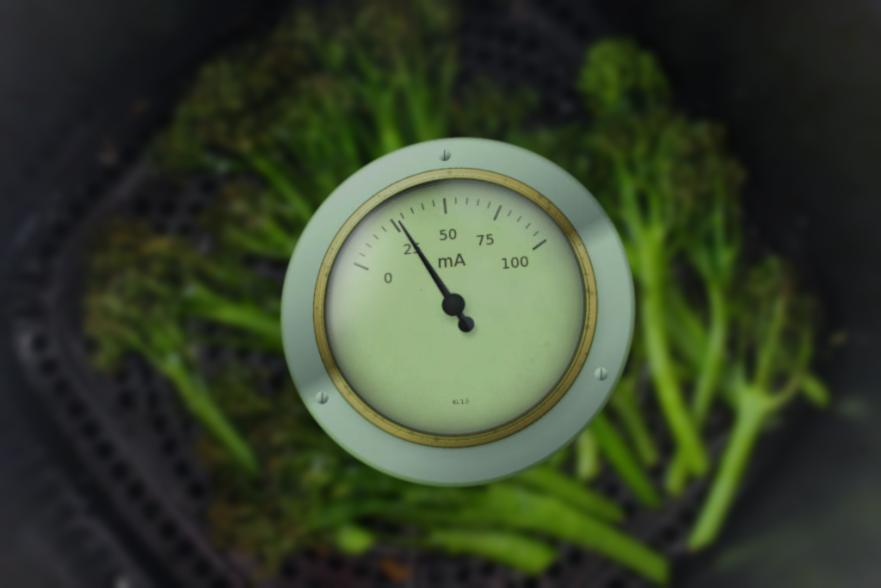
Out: 27.5mA
